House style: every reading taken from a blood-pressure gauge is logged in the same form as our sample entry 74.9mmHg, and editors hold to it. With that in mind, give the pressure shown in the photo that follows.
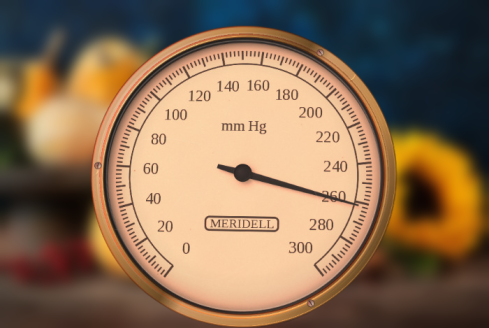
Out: 262mmHg
